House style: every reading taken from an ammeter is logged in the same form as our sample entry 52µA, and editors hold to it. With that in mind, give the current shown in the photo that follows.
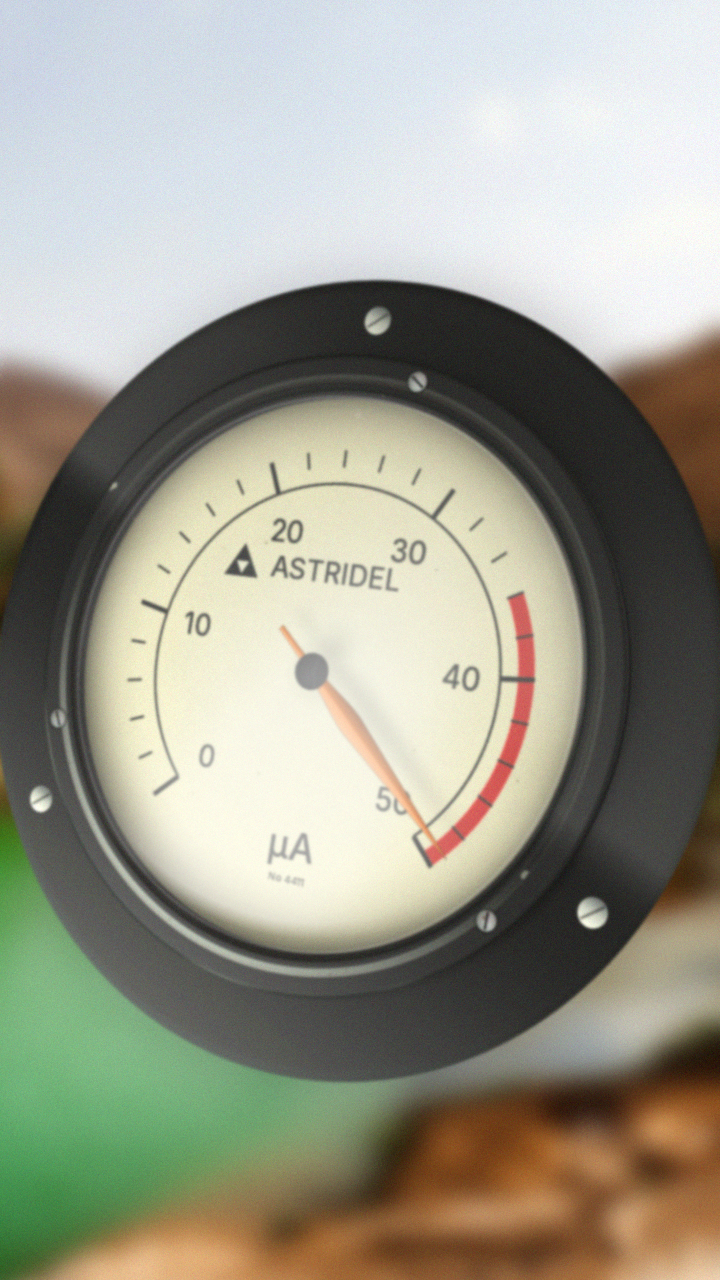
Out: 49µA
